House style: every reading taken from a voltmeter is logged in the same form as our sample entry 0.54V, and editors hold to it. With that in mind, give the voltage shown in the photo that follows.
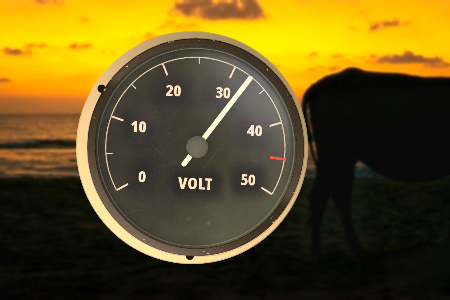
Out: 32.5V
